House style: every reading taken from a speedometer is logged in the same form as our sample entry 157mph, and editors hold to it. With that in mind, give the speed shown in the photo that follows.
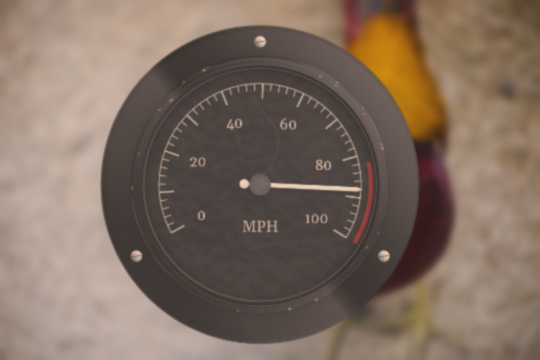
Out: 88mph
